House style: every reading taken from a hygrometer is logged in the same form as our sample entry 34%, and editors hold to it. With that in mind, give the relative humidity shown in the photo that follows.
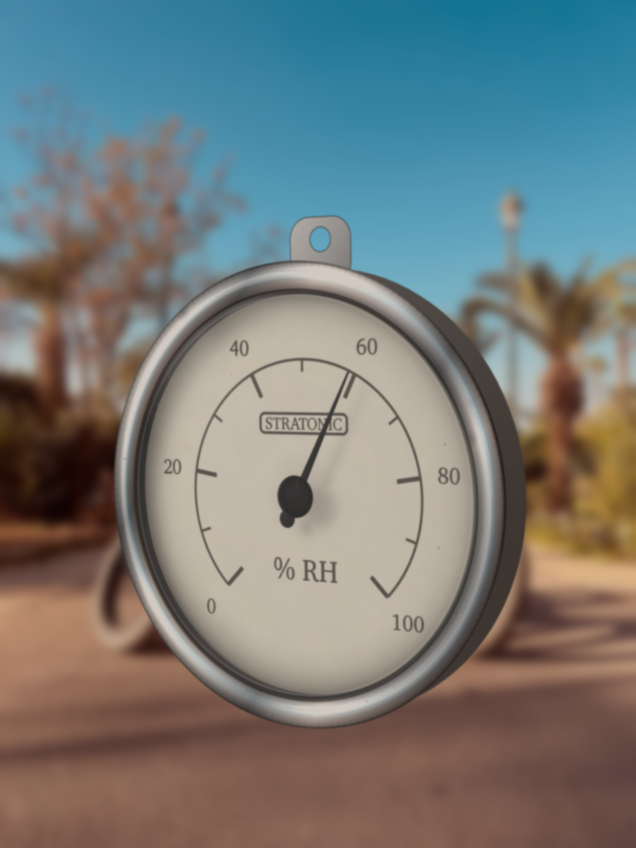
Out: 60%
